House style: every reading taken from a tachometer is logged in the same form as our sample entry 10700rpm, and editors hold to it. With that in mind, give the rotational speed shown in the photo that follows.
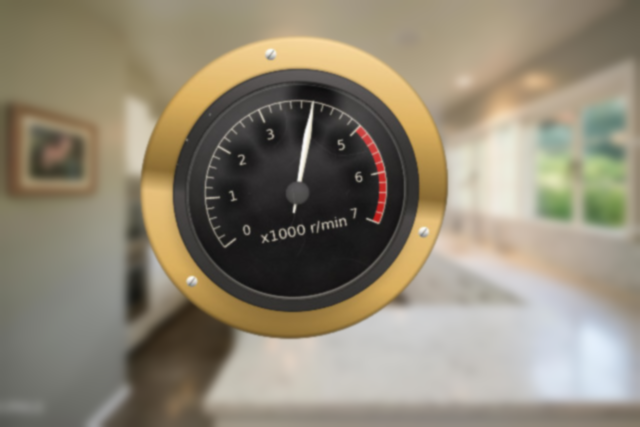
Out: 4000rpm
